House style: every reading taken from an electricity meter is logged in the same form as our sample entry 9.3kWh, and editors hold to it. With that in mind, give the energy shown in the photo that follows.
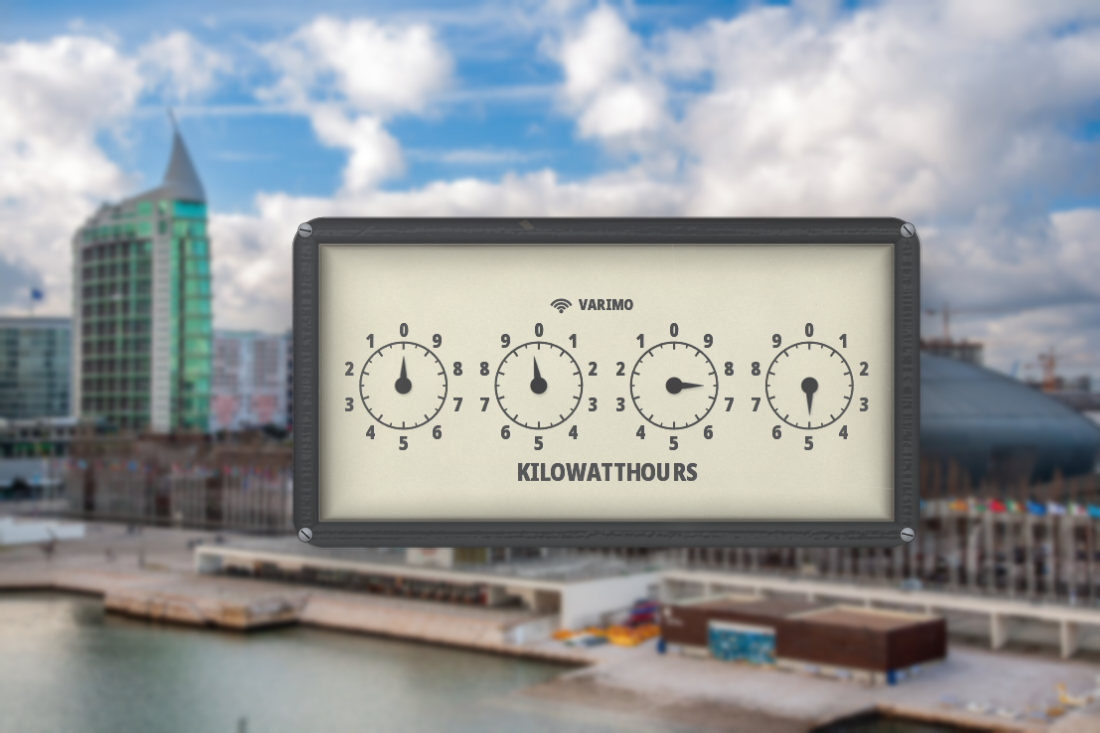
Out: 9975kWh
